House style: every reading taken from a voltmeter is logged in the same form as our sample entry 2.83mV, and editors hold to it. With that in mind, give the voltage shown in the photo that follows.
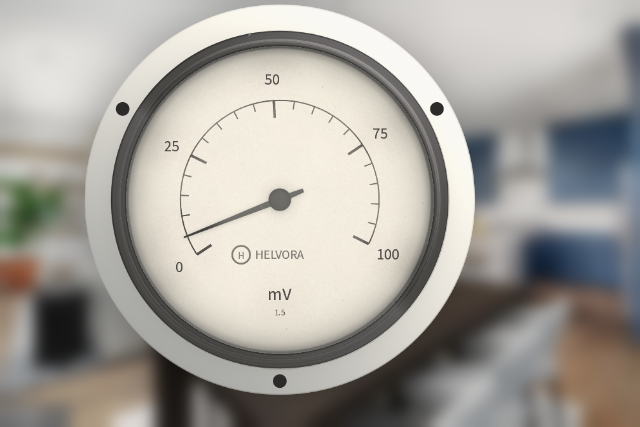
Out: 5mV
